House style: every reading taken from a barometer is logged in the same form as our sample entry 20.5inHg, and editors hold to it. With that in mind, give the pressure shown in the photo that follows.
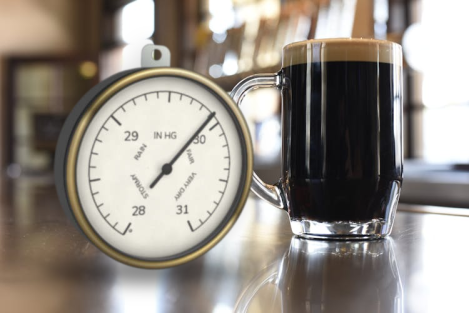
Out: 29.9inHg
